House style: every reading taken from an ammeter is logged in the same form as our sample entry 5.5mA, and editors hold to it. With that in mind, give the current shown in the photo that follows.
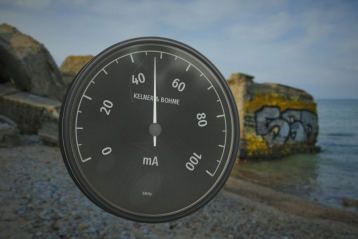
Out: 47.5mA
